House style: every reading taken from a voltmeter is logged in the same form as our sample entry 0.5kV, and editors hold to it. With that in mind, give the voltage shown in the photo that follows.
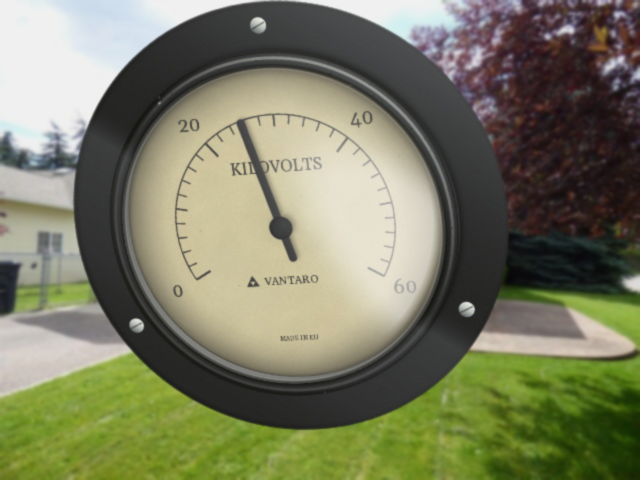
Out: 26kV
